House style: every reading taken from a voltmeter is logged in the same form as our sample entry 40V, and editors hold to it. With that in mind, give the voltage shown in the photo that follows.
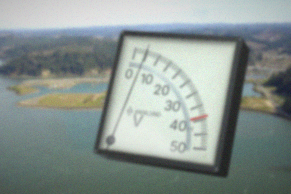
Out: 5V
